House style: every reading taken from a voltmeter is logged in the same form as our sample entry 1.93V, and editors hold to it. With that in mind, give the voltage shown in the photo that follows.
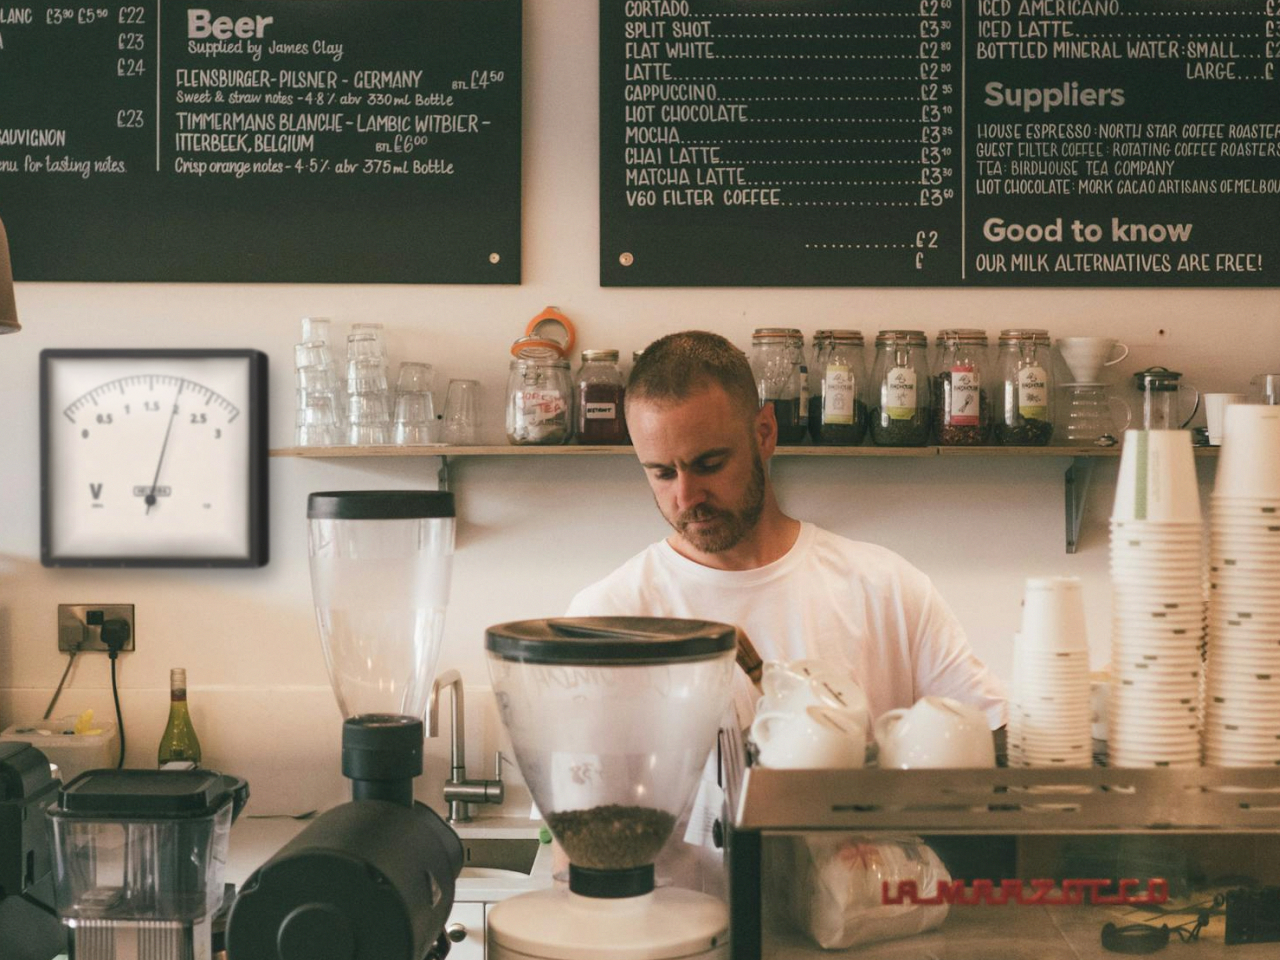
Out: 2V
